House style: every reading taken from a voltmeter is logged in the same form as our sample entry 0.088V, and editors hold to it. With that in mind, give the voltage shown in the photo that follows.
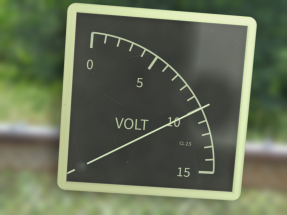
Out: 10V
